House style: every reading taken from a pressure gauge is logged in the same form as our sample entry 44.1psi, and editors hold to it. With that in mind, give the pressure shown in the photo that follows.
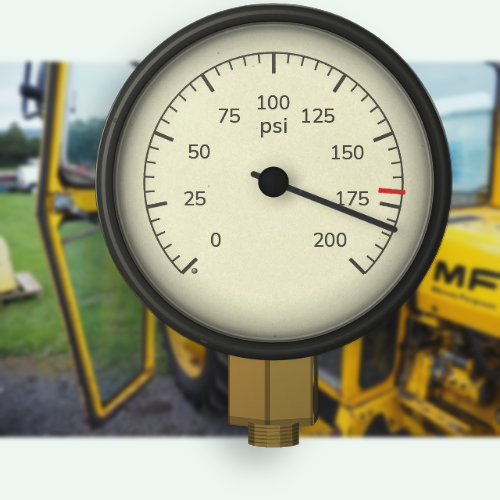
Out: 182.5psi
